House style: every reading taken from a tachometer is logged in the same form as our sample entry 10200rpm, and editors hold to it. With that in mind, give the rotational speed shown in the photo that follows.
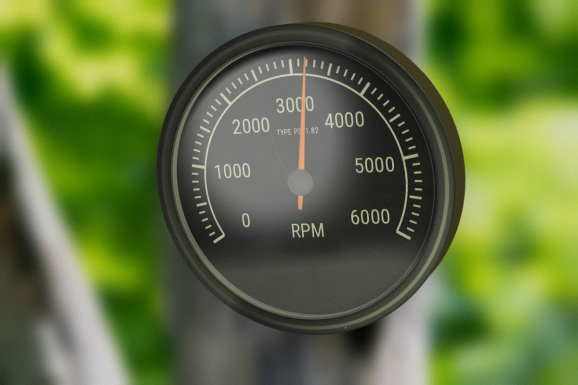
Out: 3200rpm
